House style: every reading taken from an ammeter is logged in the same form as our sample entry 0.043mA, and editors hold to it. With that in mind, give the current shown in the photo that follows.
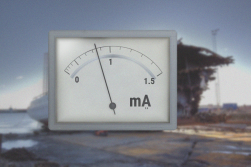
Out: 0.85mA
